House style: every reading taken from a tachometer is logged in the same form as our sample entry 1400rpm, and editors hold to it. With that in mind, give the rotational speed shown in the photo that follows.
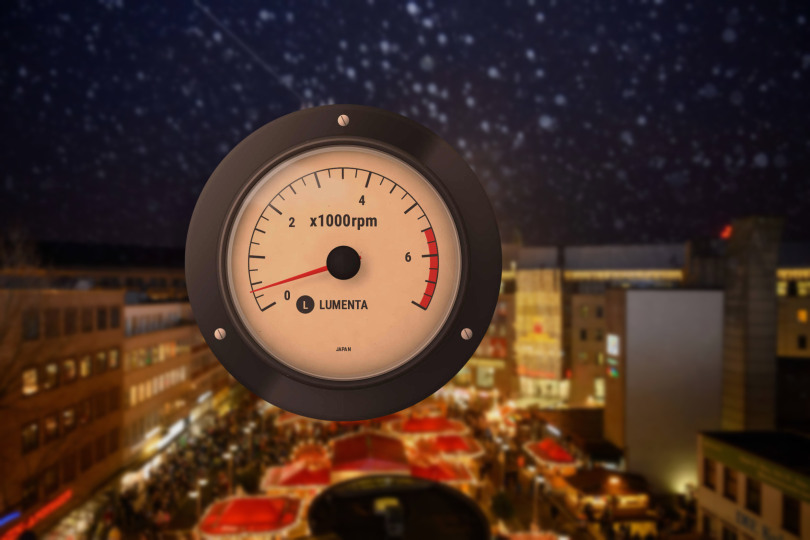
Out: 375rpm
